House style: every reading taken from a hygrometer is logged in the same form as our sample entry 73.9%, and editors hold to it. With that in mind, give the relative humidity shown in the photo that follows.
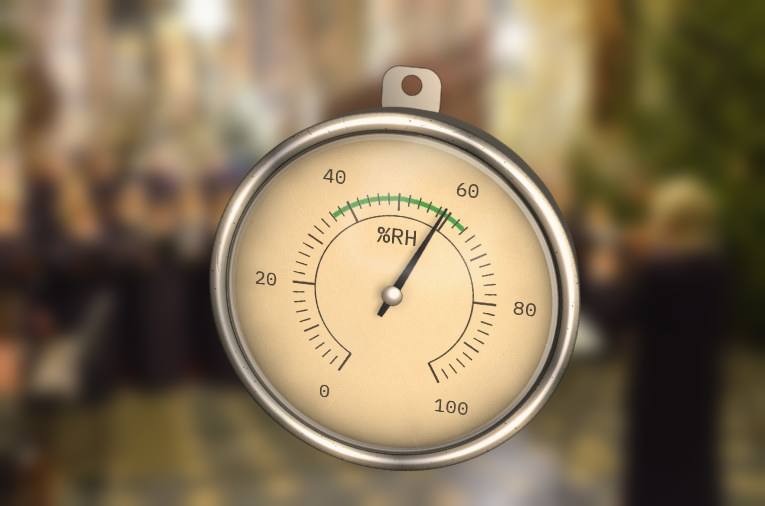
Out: 59%
